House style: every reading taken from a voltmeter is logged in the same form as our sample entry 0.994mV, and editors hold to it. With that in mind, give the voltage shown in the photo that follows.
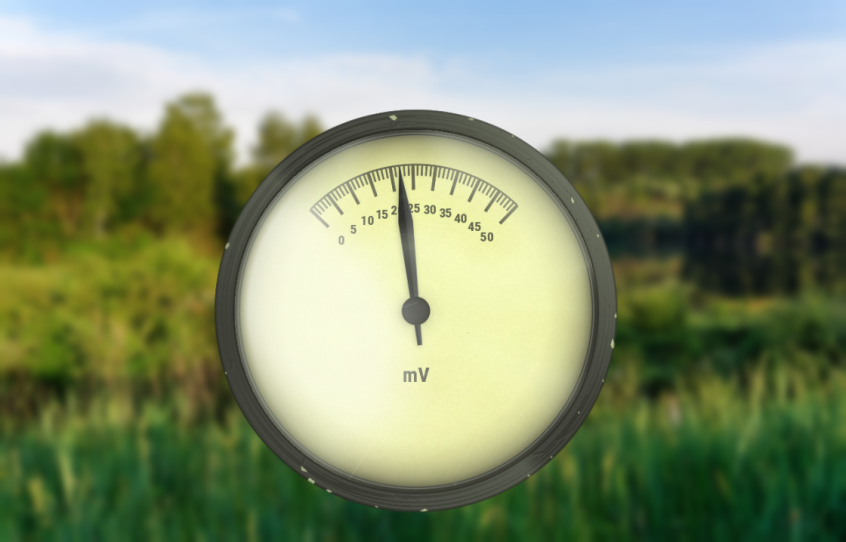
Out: 22mV
